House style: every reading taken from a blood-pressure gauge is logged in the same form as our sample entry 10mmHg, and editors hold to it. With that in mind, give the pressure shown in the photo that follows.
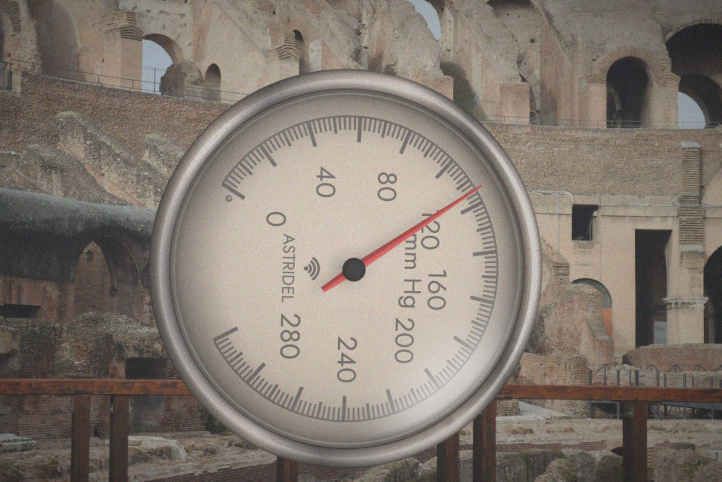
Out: 114mmHg
